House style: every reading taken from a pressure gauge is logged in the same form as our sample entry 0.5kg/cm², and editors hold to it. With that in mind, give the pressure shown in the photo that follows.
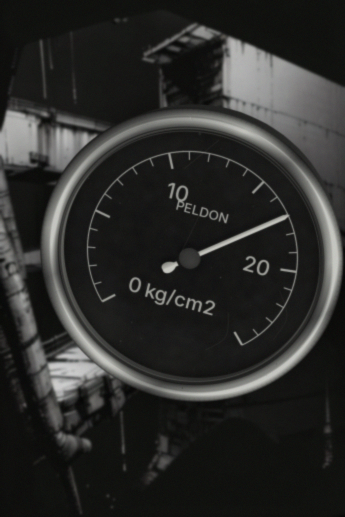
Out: 17kg/cm²
